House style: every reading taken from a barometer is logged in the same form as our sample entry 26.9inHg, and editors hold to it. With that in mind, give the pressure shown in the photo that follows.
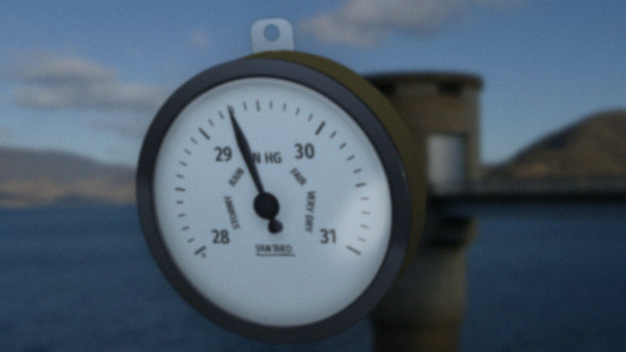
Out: 29.3inHg
